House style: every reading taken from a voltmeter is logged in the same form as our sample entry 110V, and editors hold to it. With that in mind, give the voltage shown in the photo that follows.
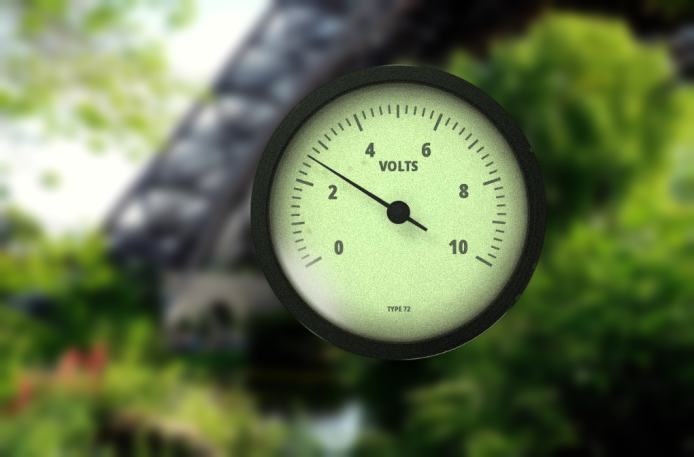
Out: 2.6V
